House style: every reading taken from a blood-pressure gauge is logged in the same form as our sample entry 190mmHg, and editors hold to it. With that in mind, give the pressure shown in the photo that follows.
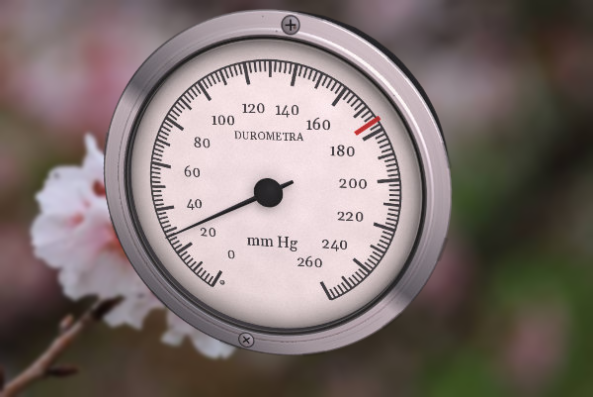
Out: 28mmHg
